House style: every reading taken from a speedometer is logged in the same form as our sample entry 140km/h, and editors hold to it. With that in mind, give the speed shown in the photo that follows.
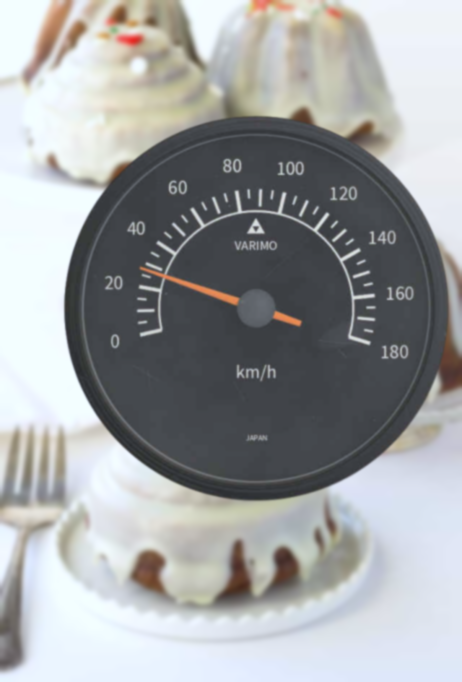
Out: 27.5km/h
